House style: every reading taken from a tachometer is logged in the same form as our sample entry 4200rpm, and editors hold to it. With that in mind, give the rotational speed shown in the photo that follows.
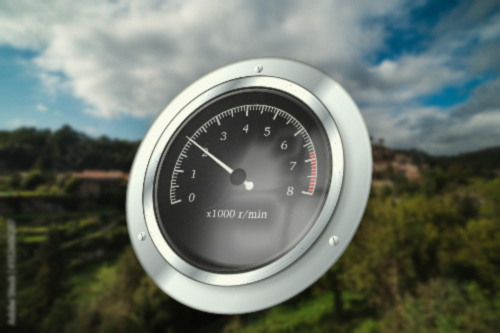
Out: 2000rpm
